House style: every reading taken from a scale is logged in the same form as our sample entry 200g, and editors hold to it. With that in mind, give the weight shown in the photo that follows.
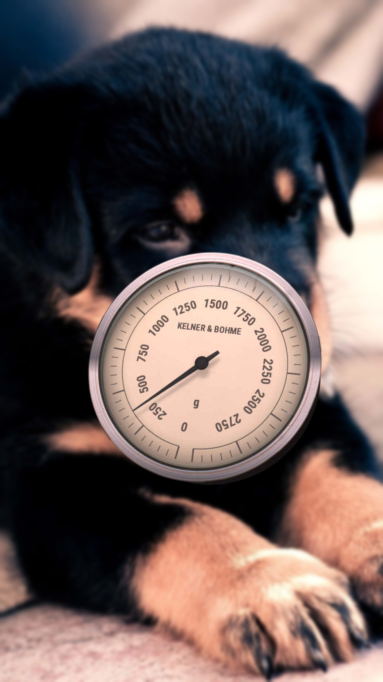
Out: 350g
